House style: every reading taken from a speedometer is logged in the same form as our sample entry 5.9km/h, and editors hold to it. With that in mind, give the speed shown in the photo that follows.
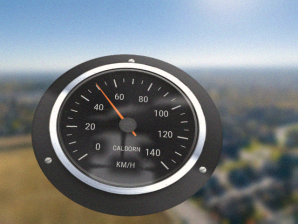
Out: 50km/h
